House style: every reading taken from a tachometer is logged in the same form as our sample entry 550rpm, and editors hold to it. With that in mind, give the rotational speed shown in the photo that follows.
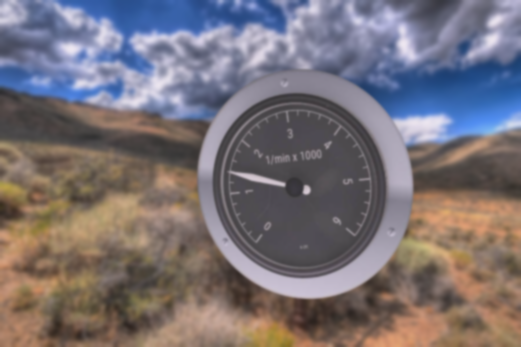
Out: 1400rpm
